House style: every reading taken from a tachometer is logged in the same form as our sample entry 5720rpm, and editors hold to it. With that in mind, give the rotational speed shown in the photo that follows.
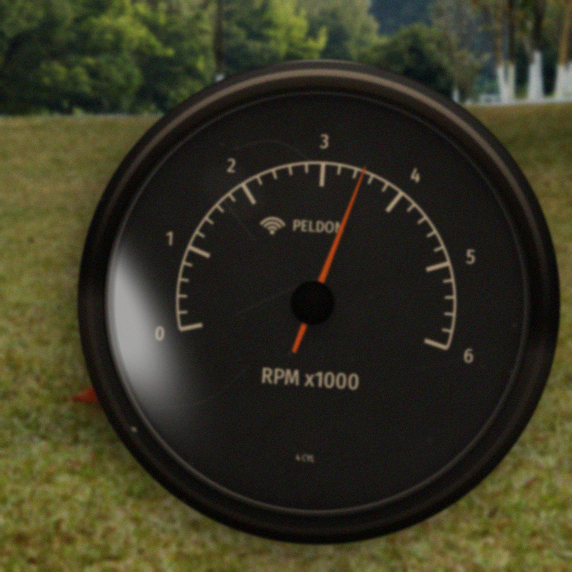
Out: 3500rpm
